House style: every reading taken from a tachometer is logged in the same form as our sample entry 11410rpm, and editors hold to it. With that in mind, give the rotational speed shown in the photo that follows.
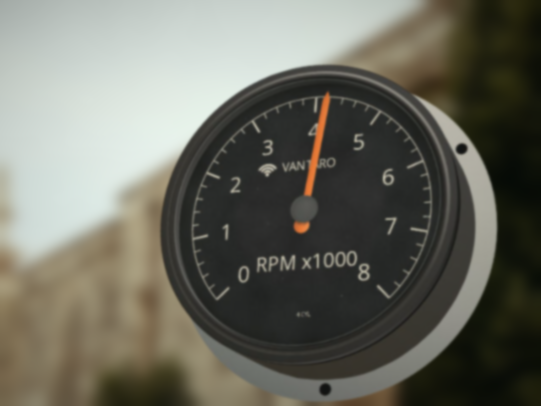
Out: 4200rpm
